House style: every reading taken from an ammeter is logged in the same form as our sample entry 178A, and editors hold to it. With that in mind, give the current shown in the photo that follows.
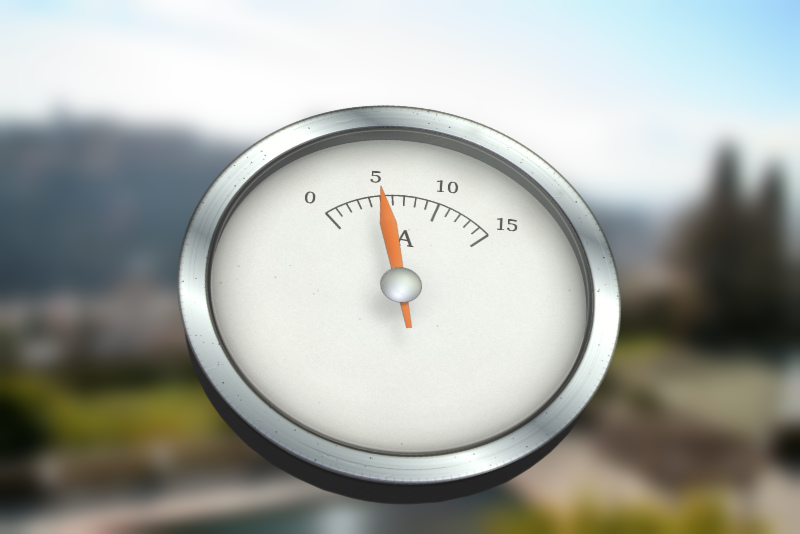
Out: 5A
